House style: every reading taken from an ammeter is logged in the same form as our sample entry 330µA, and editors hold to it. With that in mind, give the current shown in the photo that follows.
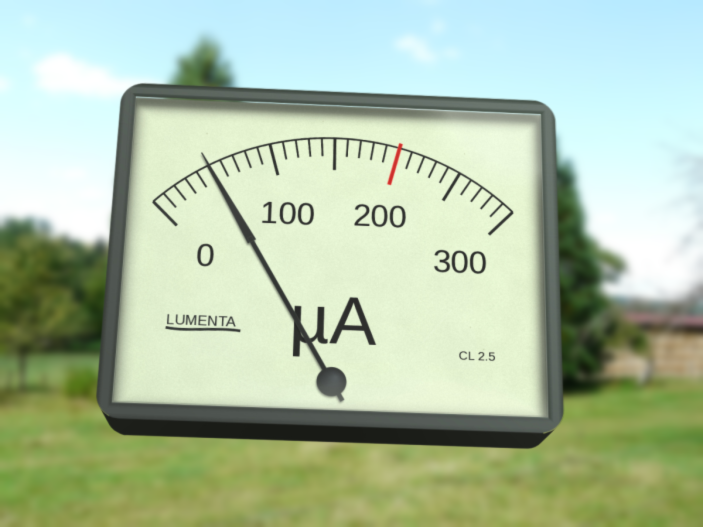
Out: 50µA
